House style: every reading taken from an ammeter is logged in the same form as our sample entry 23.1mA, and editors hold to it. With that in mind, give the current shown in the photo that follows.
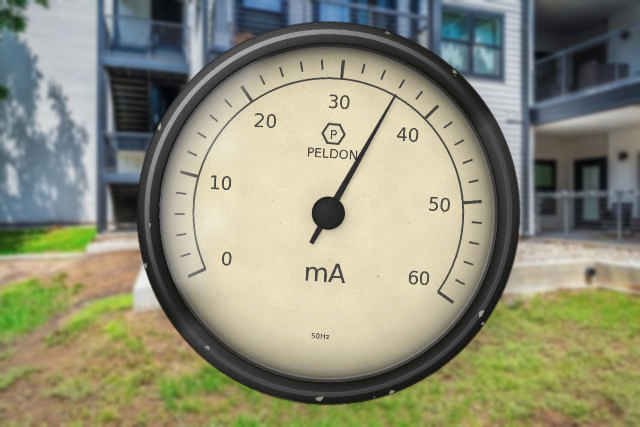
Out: 36mA
